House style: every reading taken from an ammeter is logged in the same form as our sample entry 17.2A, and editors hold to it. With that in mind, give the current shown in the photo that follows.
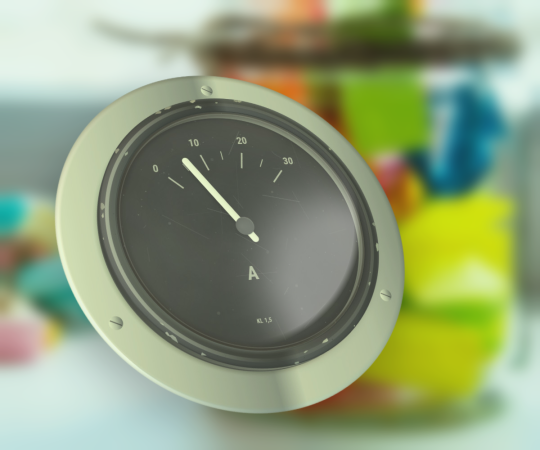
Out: 5A
